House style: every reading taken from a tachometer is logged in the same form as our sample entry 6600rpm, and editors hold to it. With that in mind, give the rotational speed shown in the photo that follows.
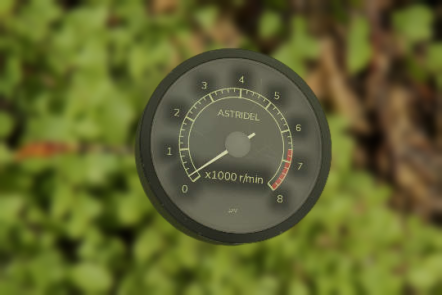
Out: 200rpm
